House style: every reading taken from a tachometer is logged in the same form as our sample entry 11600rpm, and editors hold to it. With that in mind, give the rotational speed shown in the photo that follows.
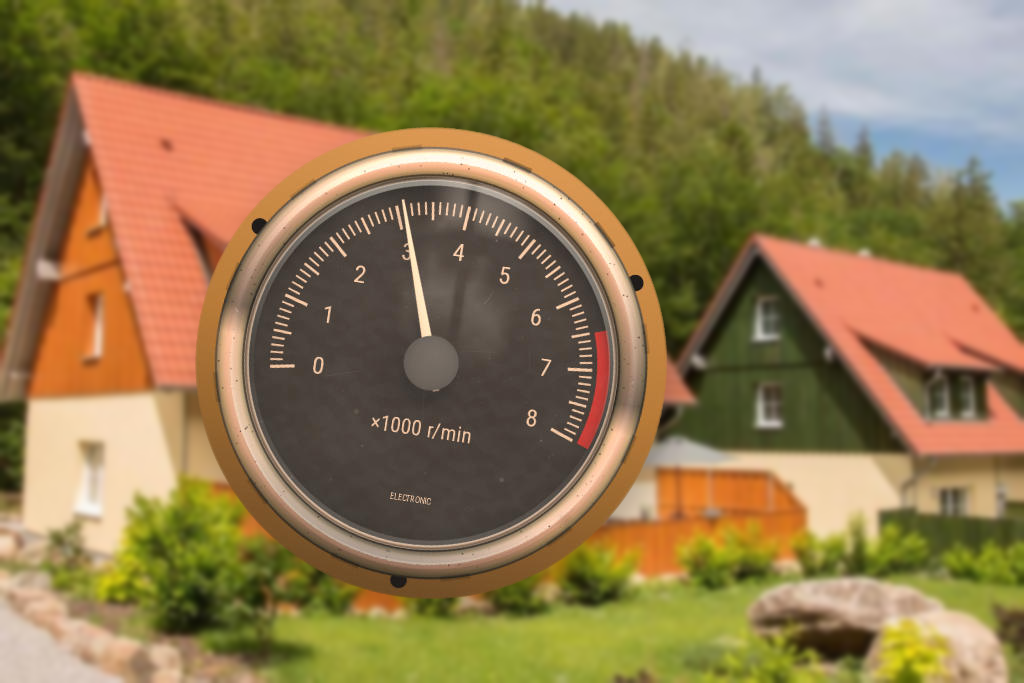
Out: 3100rpm
